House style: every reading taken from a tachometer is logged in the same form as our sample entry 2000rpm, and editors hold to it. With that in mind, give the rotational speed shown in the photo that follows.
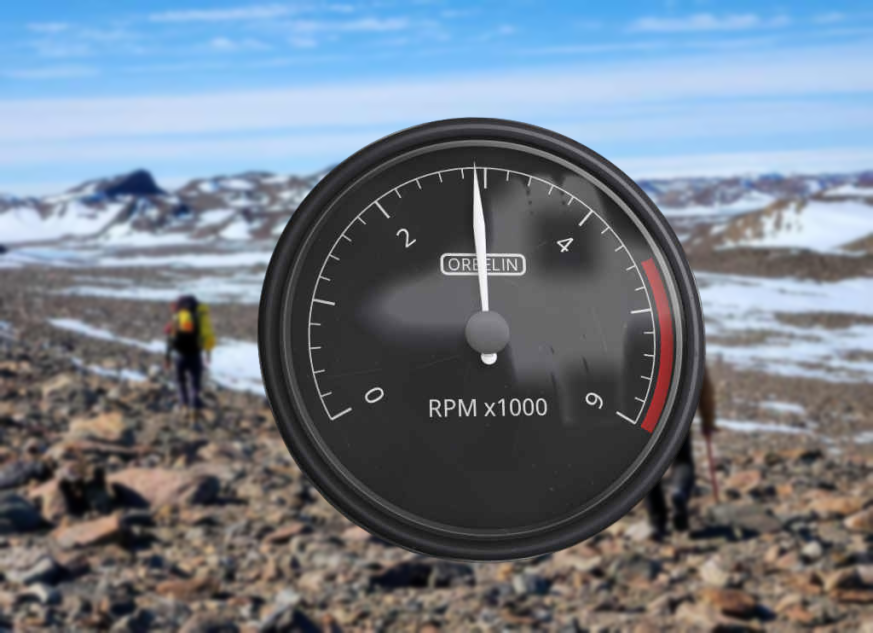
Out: 2900rpm
